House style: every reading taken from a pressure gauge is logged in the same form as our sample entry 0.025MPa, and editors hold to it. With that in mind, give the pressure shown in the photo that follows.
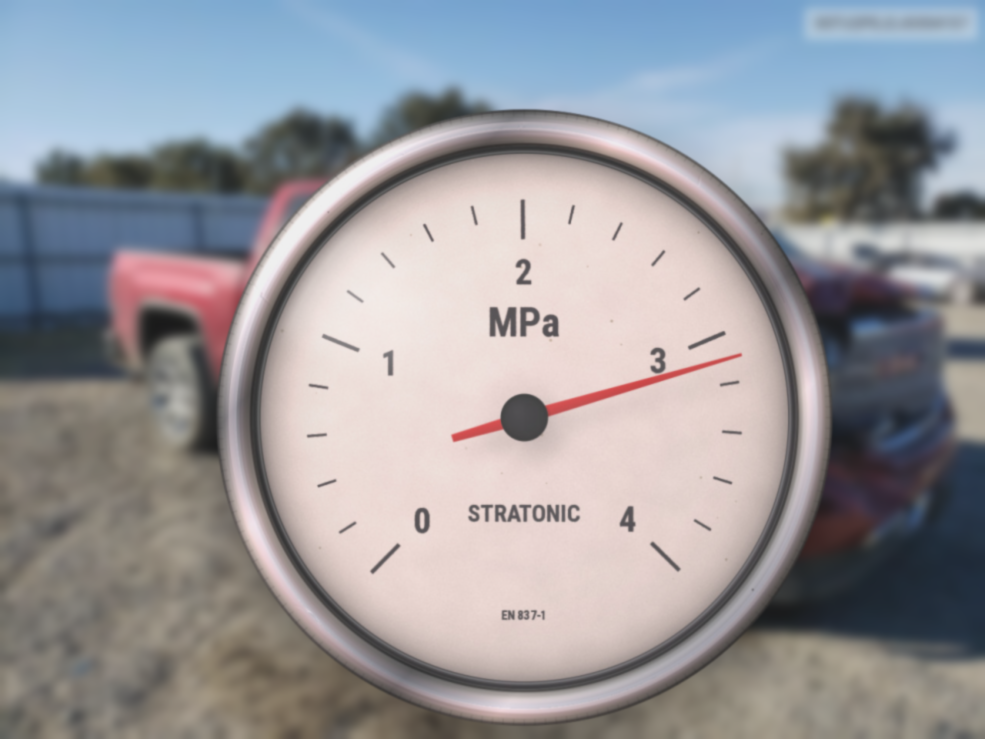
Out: 3.1MPa
